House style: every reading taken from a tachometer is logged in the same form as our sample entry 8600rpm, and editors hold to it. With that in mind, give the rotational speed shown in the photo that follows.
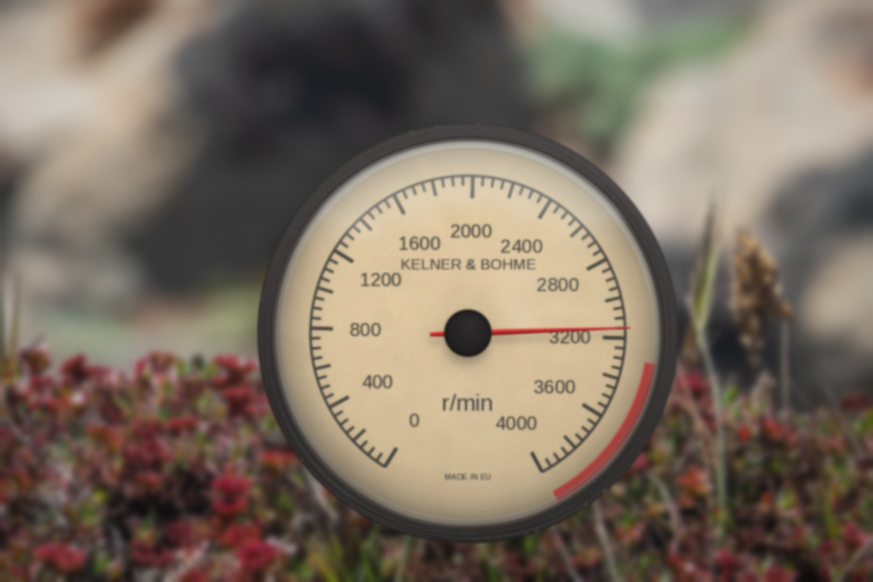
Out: 3150rpm
